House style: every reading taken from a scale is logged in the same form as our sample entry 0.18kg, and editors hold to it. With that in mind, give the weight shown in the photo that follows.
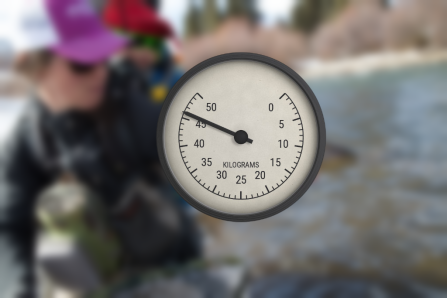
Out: 46kg
